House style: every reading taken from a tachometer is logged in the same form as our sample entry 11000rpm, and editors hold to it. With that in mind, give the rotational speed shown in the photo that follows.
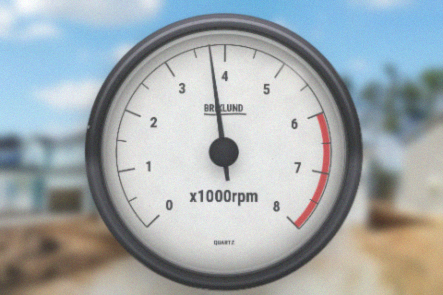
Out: 3750rpm
